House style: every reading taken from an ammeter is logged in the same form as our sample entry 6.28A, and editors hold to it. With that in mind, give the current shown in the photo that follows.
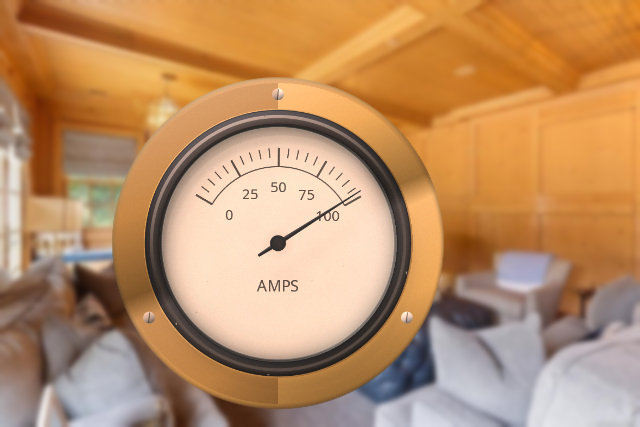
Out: 97.5A
